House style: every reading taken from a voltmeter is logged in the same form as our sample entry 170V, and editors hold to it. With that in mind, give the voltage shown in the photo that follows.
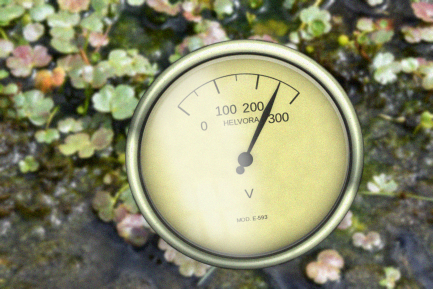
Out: 250V
